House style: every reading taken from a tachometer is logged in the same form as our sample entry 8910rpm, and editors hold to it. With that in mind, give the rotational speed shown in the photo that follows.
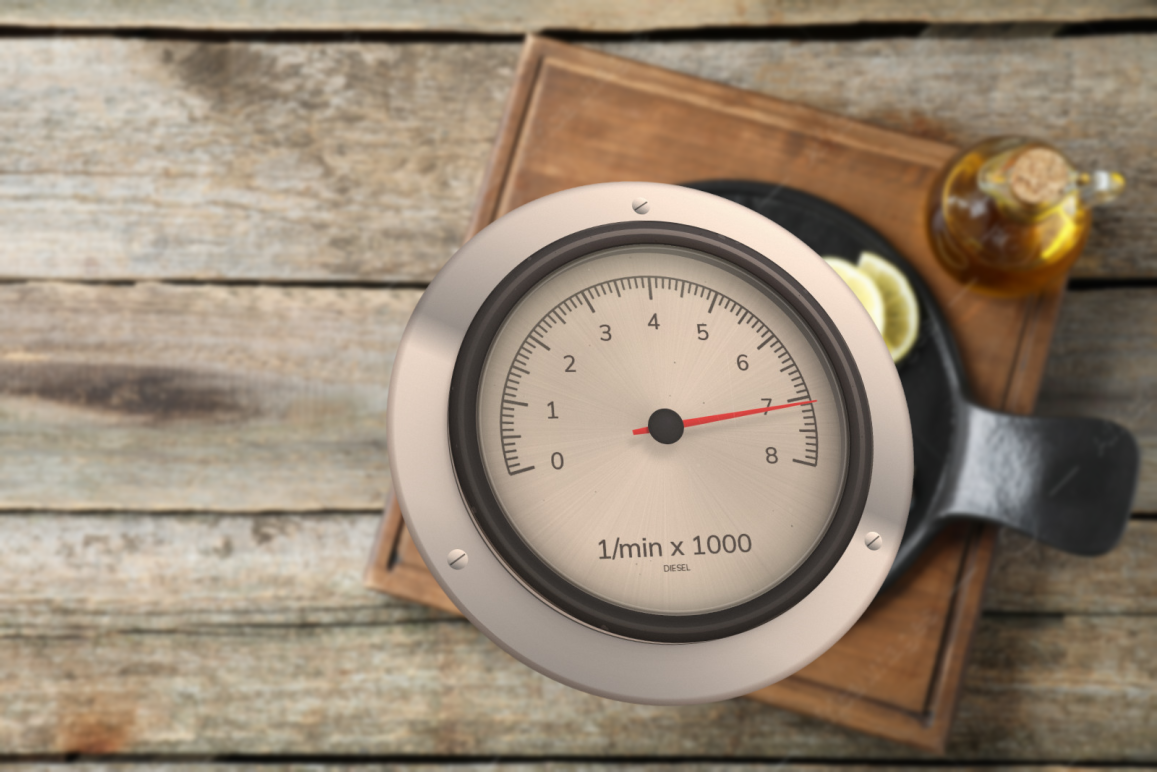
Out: 7100rpm
